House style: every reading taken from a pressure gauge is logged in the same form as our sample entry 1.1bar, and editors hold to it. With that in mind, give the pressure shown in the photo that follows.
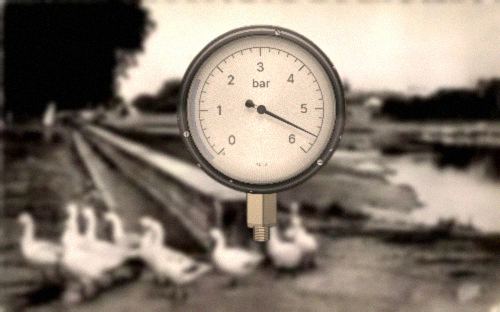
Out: 5.6bar
